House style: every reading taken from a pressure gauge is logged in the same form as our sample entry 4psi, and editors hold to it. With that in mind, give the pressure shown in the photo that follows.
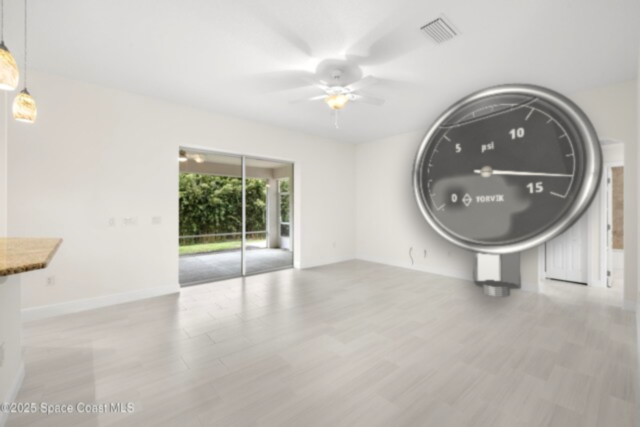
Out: 14psi
